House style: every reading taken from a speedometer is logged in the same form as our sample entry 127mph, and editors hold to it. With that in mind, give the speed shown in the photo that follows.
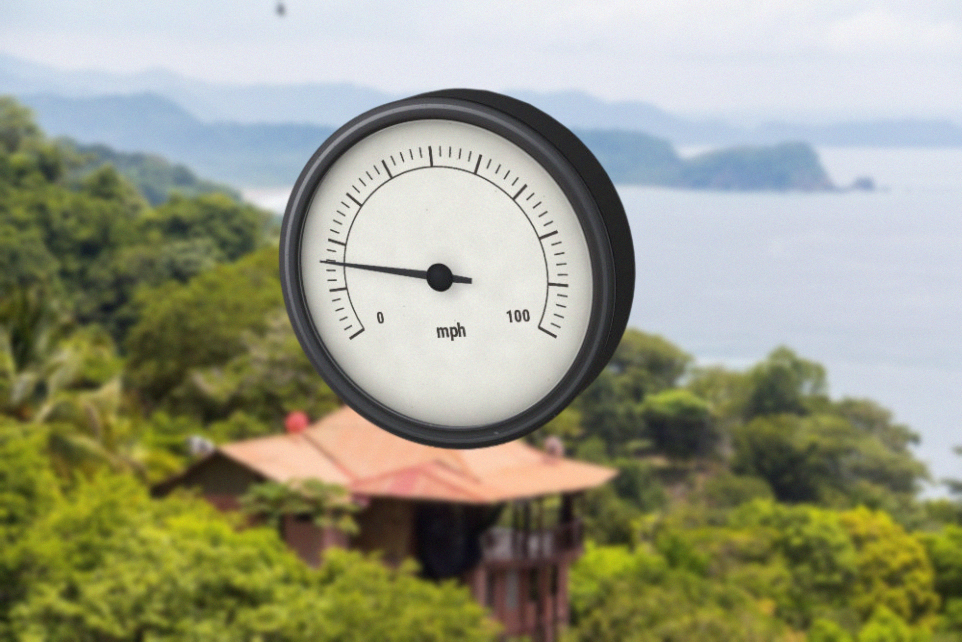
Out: 16mph
